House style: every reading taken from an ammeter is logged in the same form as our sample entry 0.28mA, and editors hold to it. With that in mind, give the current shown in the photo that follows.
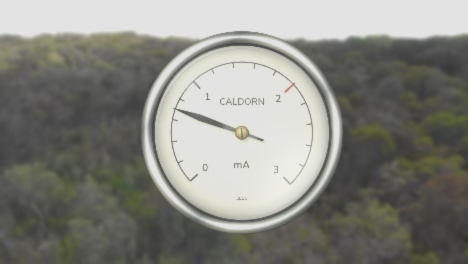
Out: 0.7mA
